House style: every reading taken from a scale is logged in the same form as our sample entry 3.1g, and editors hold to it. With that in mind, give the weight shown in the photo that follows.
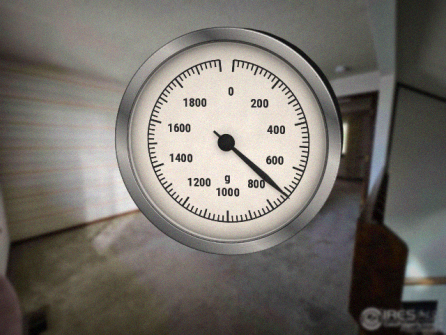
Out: 720g
